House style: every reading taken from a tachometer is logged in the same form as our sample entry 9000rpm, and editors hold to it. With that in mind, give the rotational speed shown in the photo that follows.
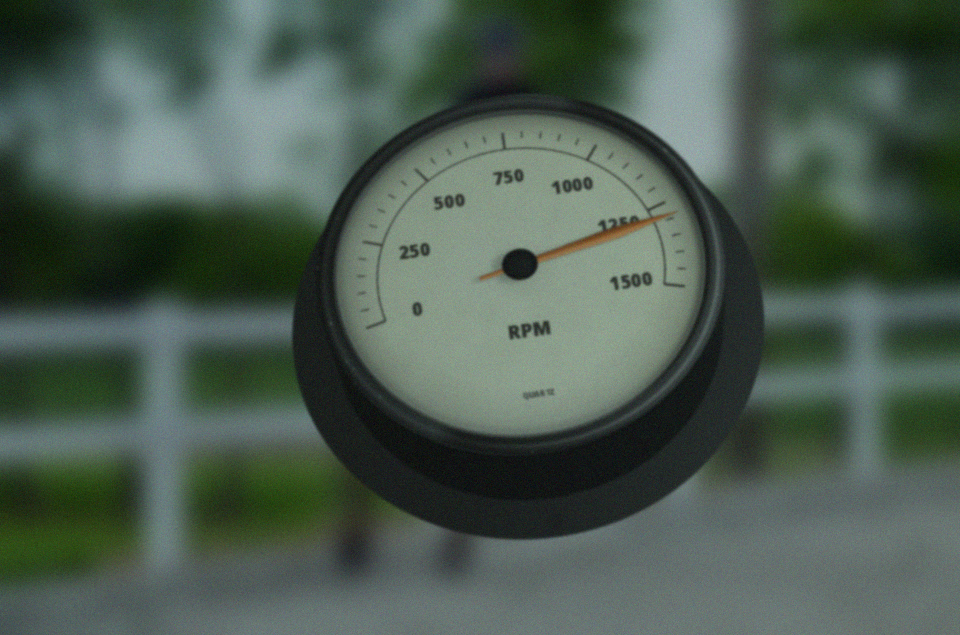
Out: 1300rpm
